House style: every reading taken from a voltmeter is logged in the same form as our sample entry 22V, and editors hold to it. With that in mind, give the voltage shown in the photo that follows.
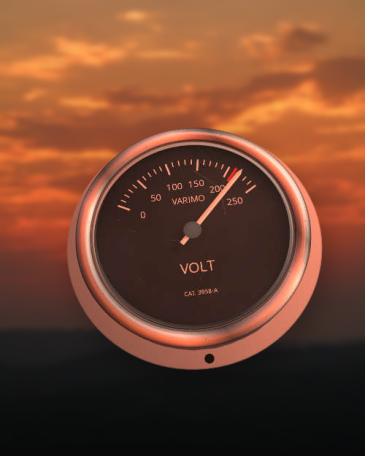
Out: 220V
